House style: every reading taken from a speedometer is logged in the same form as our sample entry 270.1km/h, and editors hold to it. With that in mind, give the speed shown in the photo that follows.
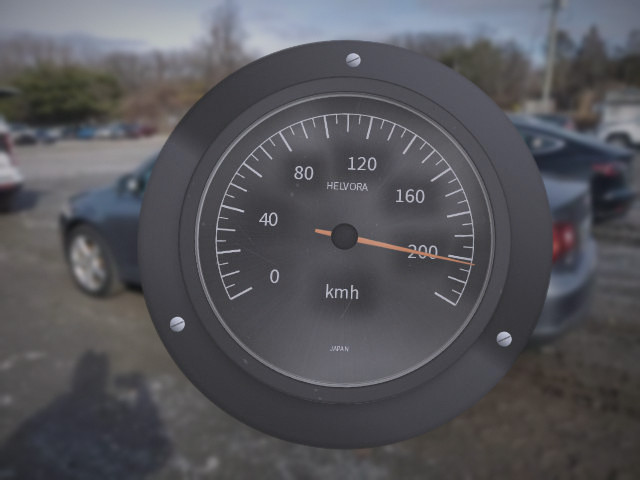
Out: 202.5km/h
